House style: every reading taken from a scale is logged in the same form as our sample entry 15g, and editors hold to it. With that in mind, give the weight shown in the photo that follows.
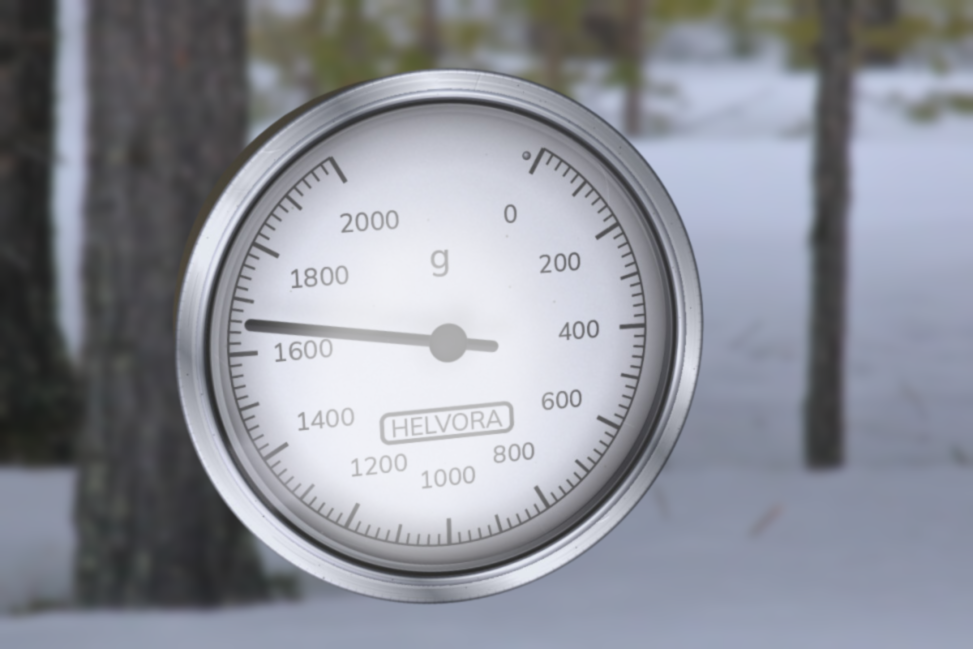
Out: 1660g
